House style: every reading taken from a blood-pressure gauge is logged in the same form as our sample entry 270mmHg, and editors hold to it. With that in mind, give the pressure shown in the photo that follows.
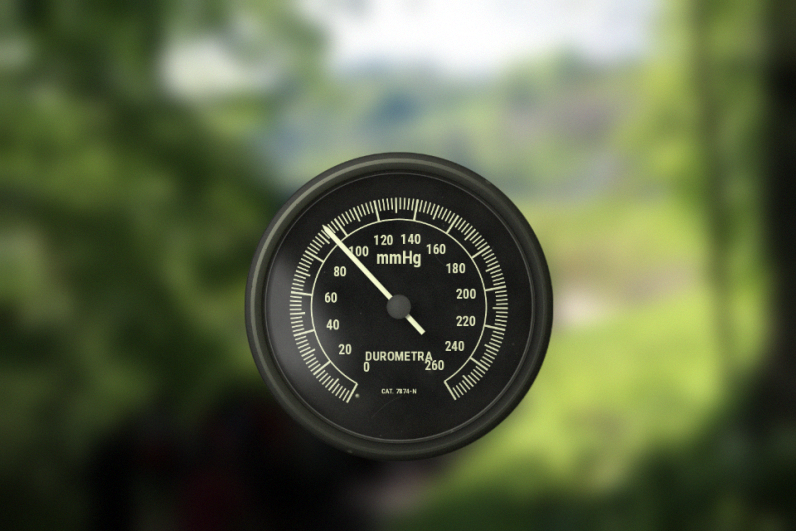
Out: 94mmHg
